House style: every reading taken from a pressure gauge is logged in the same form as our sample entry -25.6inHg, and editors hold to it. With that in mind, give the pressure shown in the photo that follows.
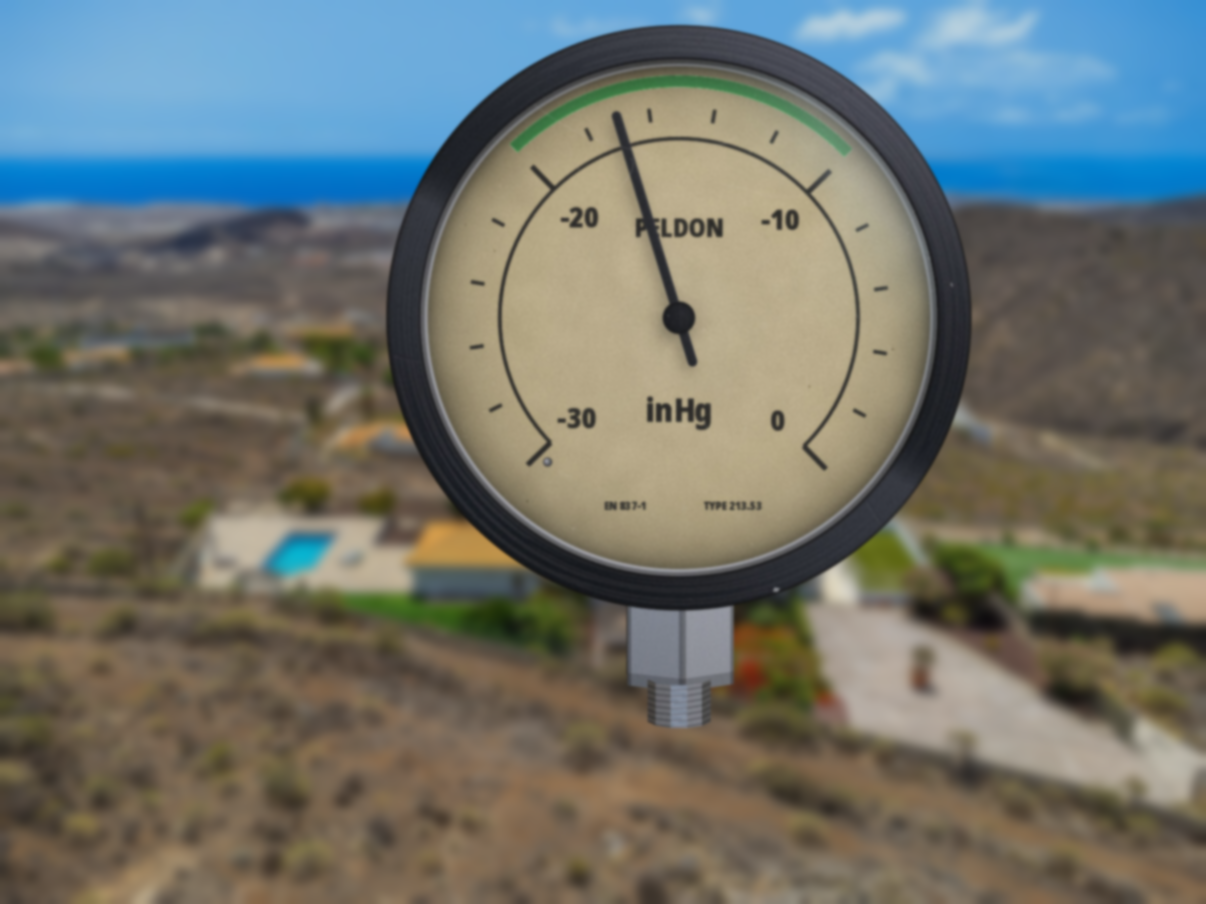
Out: -17inHg
